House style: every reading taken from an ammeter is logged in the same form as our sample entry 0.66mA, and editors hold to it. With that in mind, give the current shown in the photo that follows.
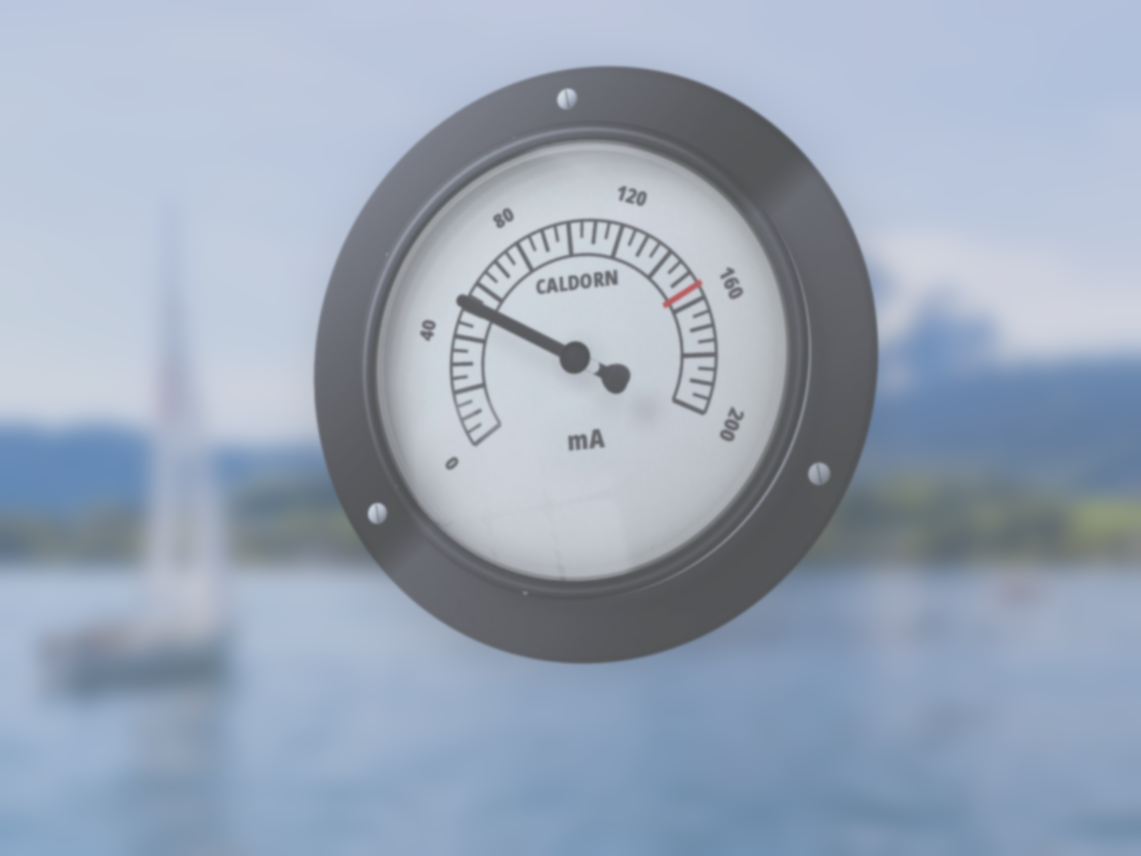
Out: 52.5mA
